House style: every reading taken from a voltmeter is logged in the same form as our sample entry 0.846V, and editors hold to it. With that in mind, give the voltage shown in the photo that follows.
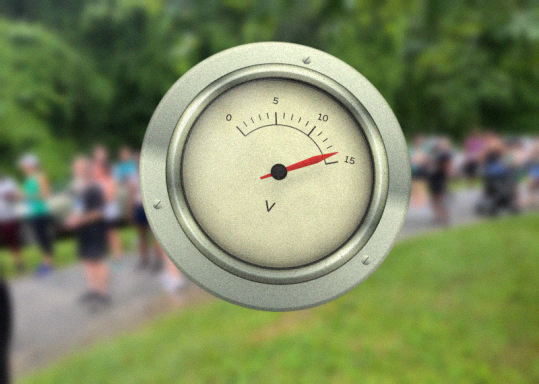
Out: 14V
